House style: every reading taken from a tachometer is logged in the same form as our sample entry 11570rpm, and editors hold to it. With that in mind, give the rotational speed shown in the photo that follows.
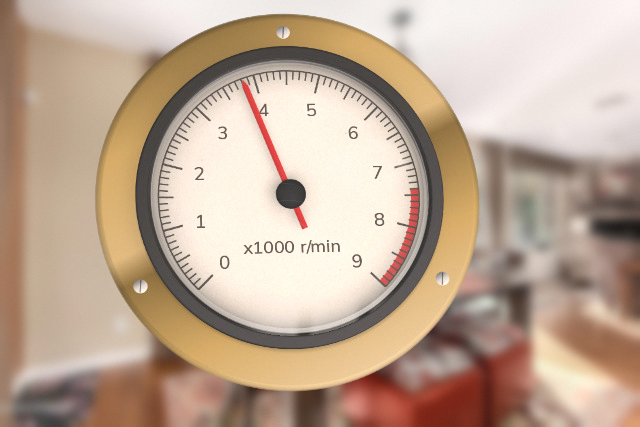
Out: 3800rpm
